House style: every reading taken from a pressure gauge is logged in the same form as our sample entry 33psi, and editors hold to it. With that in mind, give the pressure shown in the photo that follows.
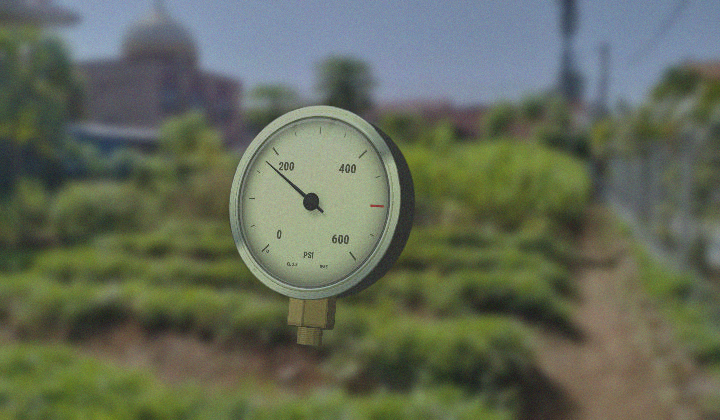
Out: 175psi
